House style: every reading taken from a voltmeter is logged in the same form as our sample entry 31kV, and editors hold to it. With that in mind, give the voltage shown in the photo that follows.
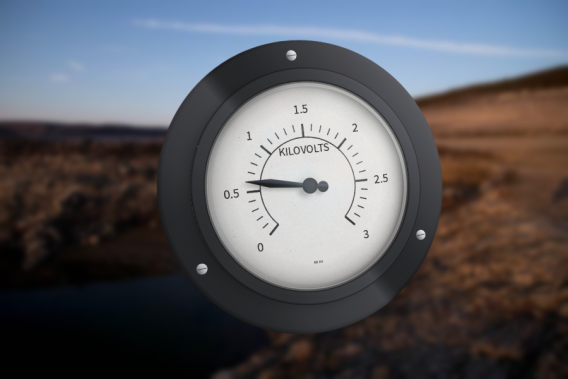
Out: 0.6kV
